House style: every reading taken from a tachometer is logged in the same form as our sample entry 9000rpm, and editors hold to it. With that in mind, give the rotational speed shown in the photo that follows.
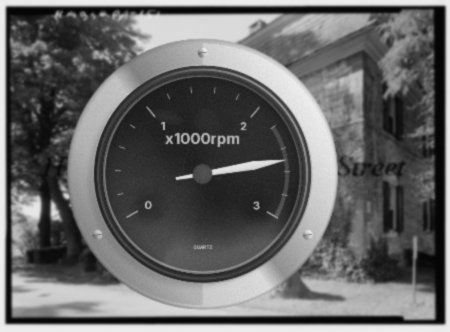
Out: 2500rpm
